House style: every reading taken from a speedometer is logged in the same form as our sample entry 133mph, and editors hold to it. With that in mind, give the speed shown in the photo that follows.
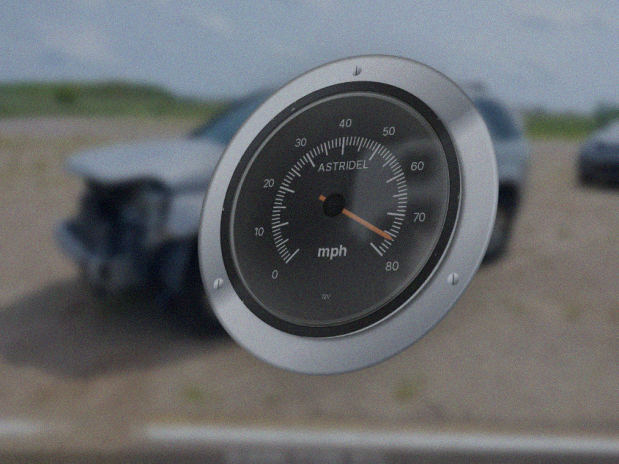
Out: 76mph
